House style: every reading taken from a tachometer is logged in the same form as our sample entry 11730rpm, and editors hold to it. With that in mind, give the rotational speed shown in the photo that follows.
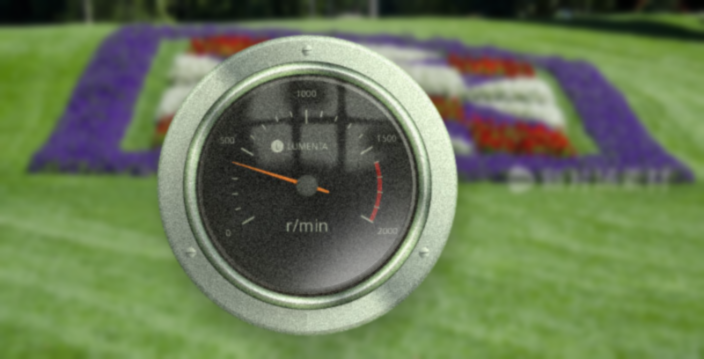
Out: 400rpm
